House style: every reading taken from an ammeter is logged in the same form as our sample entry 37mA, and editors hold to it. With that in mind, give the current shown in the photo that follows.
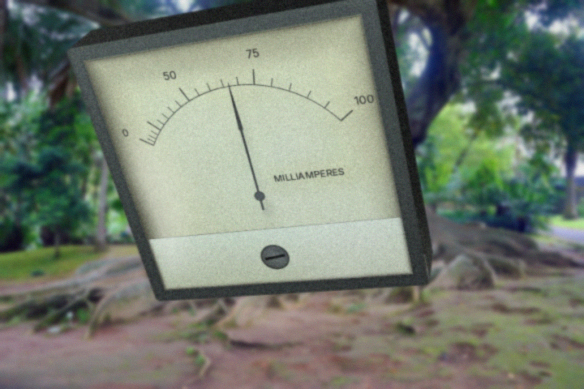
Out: 67.5mA
